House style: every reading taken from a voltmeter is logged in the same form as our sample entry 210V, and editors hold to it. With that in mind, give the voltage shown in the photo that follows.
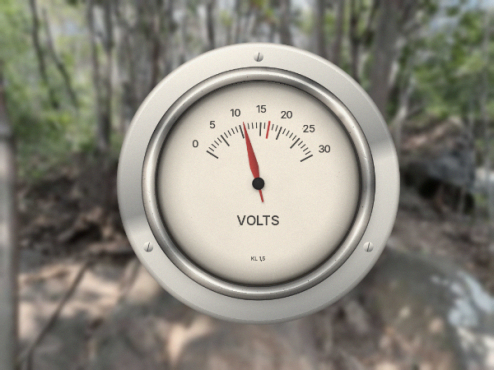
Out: 11V
